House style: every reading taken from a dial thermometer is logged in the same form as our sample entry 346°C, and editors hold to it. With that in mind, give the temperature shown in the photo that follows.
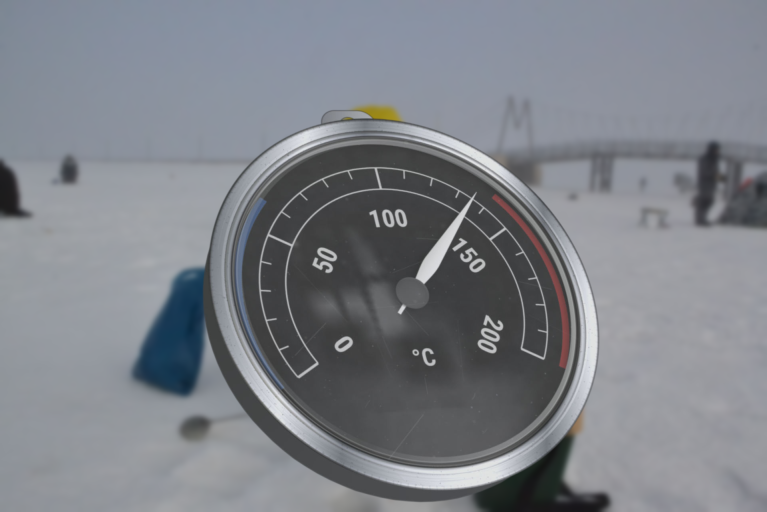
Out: 135°C
